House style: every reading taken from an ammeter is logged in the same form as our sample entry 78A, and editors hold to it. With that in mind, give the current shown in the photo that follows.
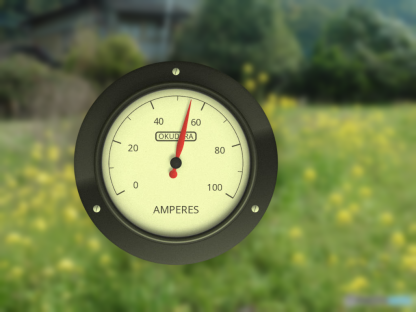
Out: 55A
